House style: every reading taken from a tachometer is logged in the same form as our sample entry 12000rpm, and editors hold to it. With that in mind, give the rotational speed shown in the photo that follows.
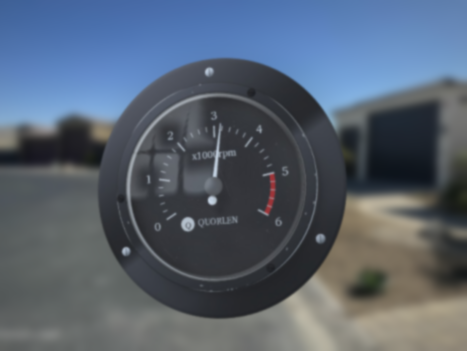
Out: 3200rpm
